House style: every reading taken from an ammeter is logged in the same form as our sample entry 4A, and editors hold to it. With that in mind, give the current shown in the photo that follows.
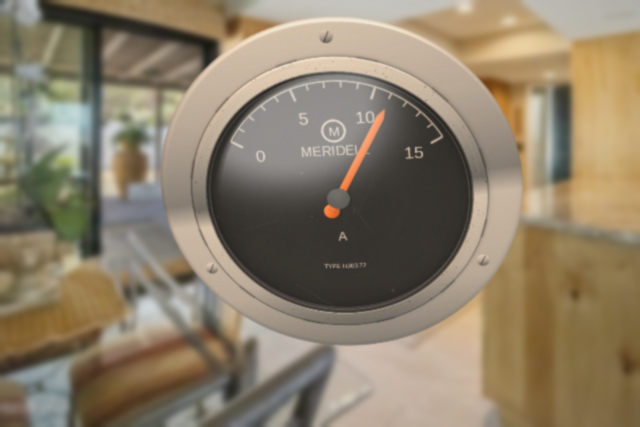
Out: 11A
